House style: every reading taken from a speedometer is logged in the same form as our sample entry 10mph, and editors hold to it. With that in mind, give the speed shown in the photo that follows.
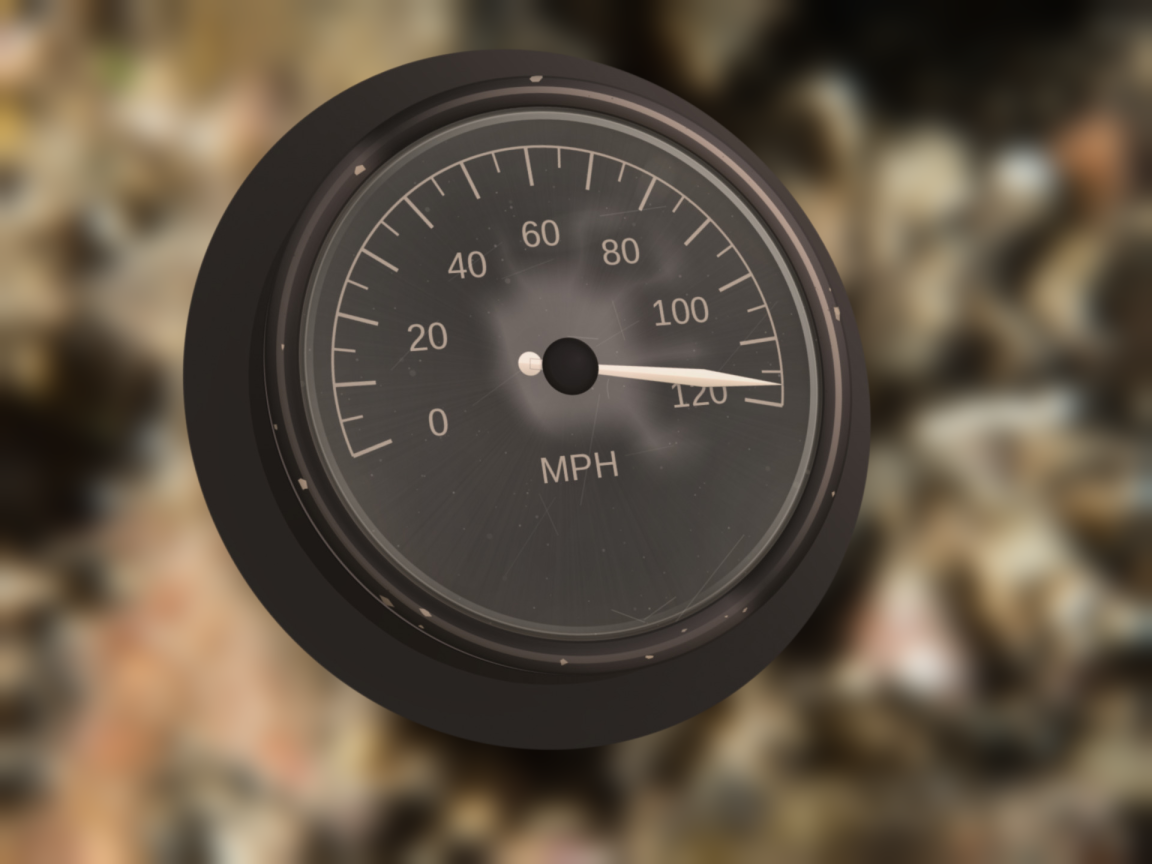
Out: 117.5mph
